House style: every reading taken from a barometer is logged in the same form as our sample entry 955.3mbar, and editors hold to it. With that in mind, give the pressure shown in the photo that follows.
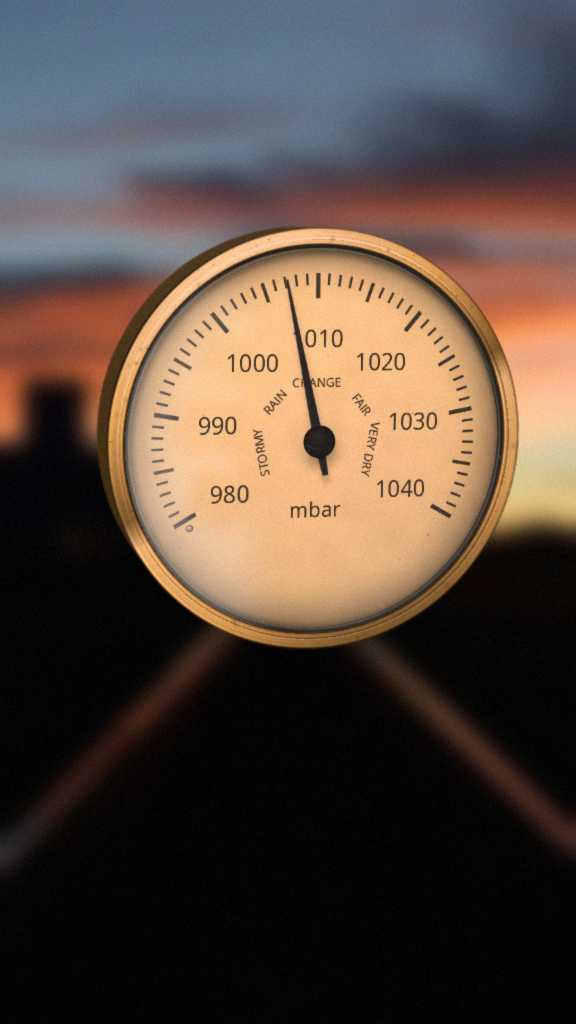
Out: 1007mbar
